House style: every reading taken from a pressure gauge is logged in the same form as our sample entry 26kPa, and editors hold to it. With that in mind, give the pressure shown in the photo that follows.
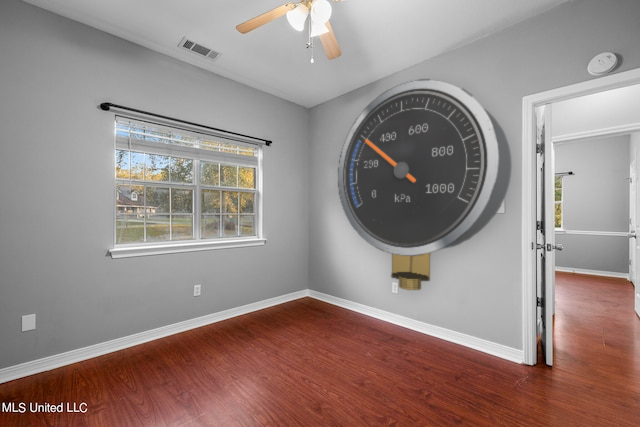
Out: 300kPa
